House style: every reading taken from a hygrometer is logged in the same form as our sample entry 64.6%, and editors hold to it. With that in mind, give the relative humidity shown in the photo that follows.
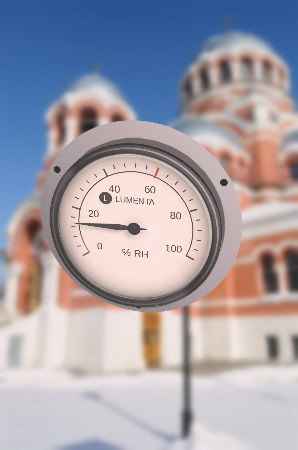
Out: 14%
